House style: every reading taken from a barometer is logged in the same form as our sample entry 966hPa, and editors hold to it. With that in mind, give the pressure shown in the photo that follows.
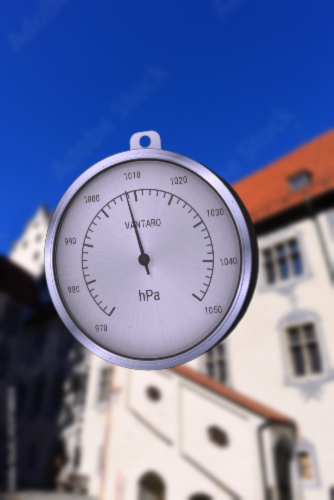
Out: 1008hPa
